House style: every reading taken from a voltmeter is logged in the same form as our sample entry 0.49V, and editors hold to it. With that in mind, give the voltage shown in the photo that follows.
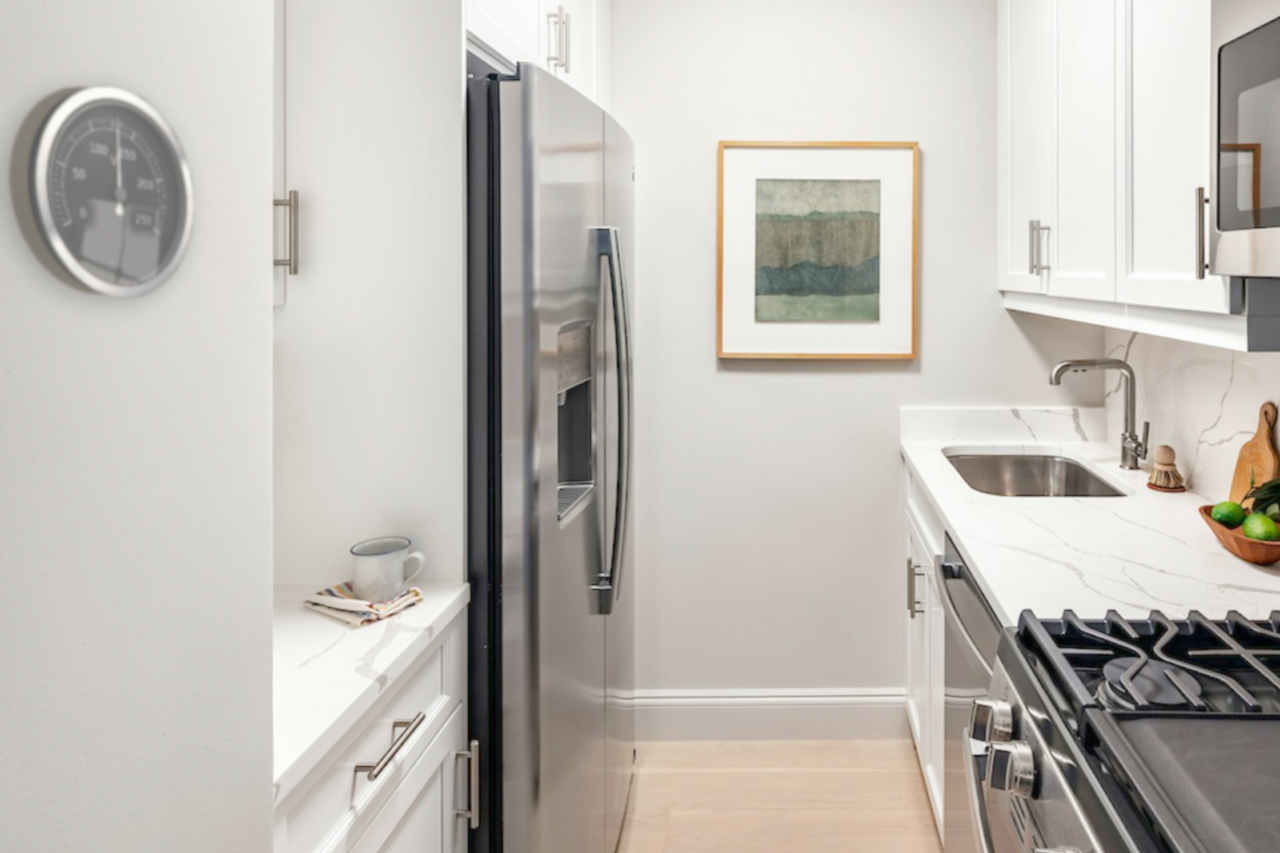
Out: 125V
